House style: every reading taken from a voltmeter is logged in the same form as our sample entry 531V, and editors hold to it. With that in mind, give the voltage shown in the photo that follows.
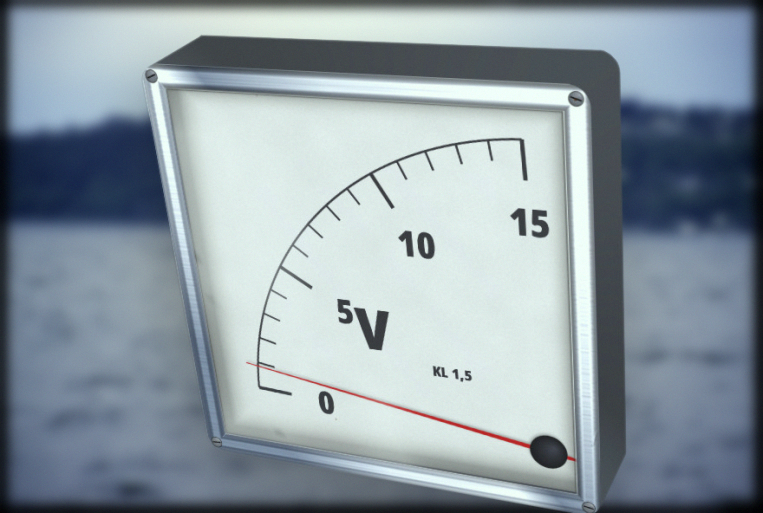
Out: 1V
